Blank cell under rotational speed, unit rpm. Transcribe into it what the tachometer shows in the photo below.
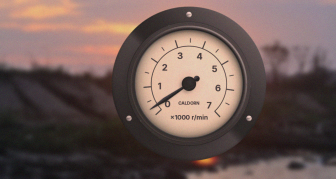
250 rpm
